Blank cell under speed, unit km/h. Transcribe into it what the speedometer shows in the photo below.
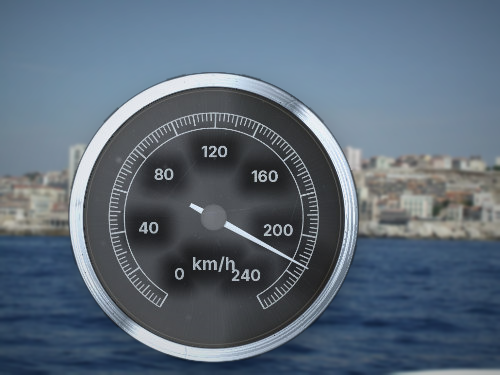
214 km/h
